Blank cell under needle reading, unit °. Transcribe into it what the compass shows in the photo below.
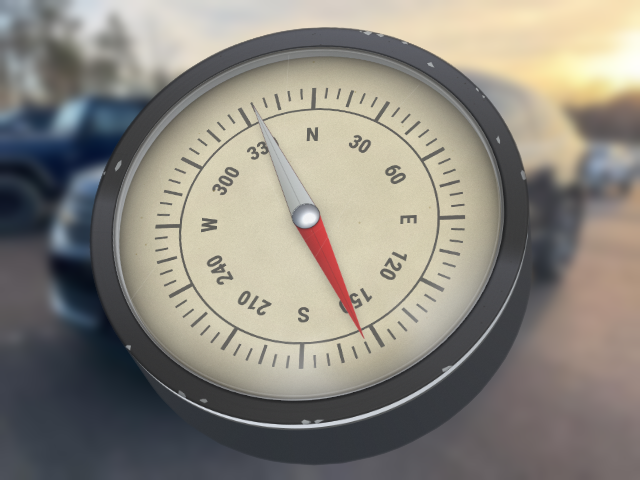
155 °
